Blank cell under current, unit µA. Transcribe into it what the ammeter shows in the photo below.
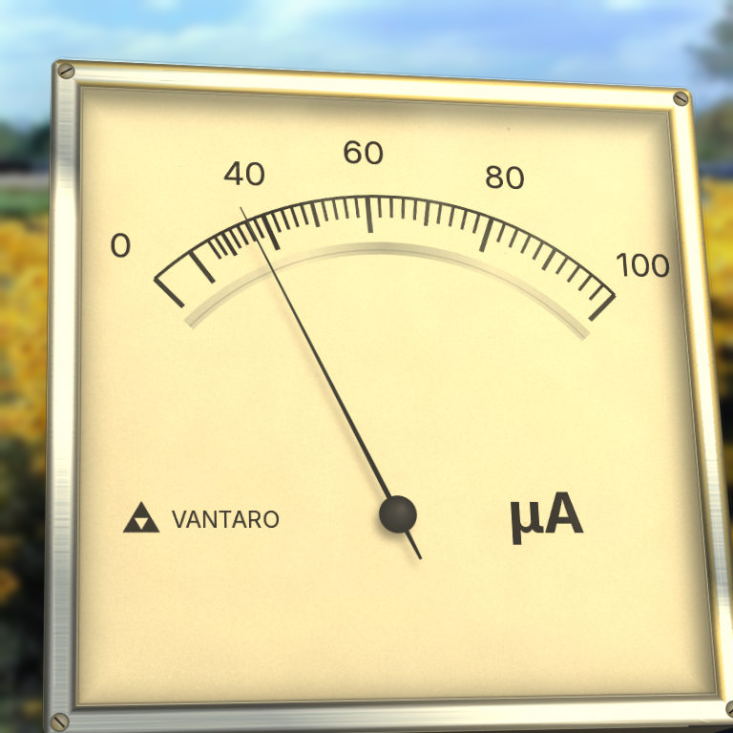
36 µA
